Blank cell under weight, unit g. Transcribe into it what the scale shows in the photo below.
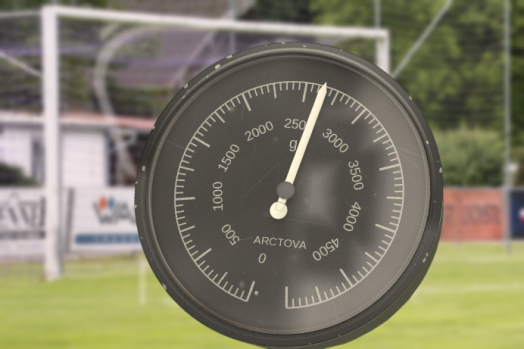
2650 g
